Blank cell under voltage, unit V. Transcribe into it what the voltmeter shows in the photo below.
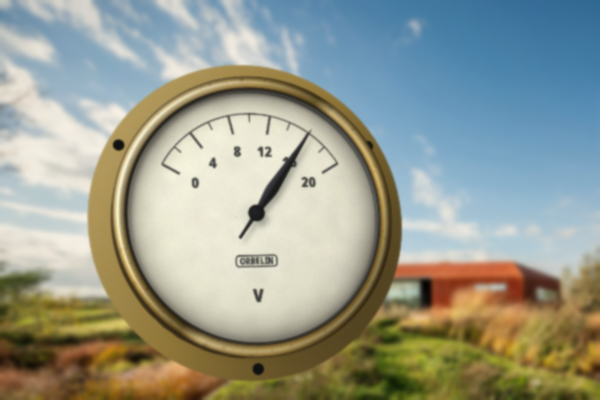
16 V
